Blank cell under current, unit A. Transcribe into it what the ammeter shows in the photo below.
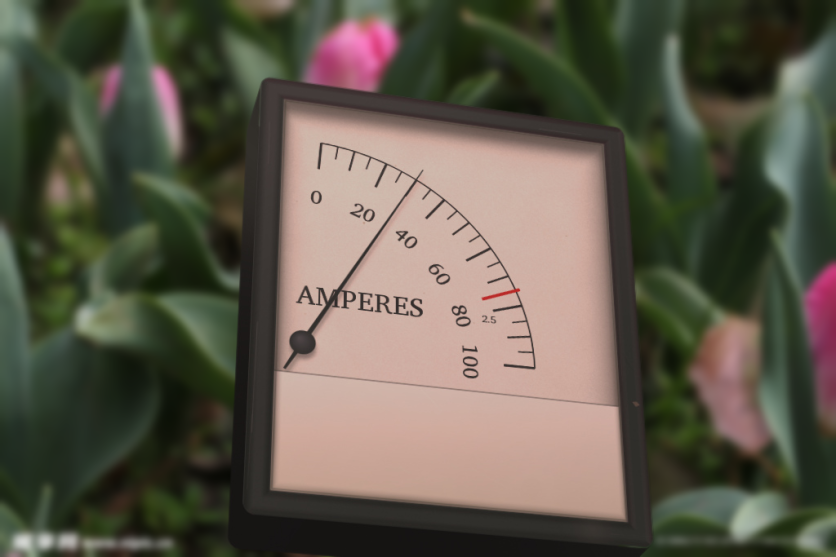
30 A
